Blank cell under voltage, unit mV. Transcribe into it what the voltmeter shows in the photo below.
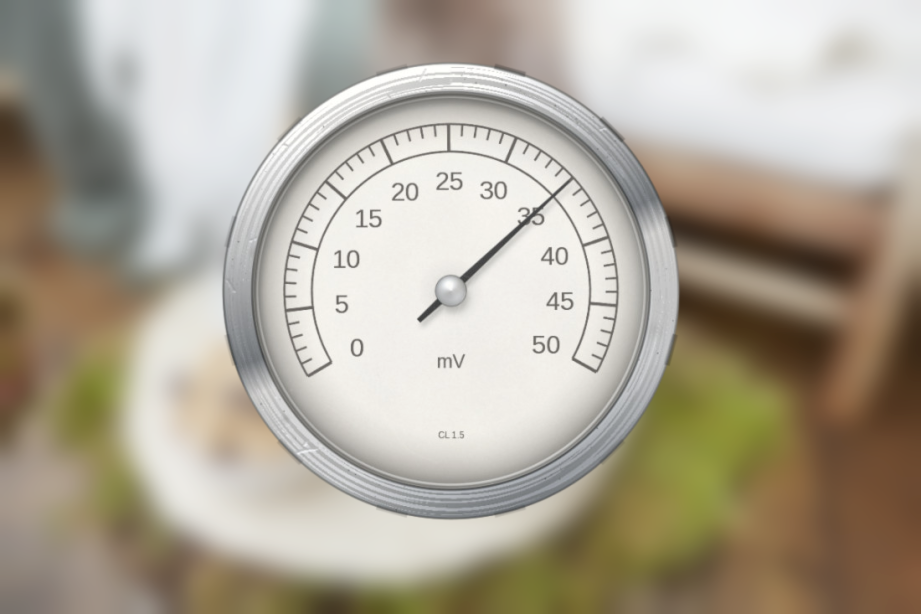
35 mV
